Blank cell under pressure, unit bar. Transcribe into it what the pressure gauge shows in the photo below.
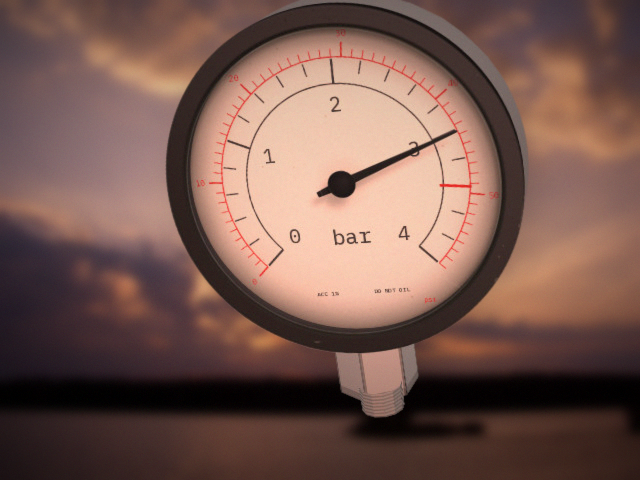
3 bar
